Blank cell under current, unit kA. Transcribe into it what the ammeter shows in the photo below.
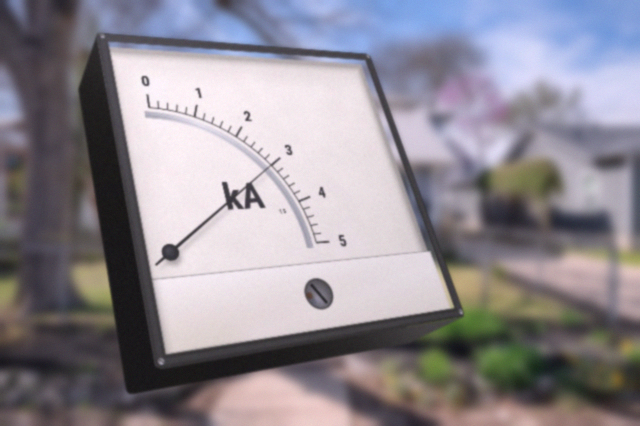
3 kA
